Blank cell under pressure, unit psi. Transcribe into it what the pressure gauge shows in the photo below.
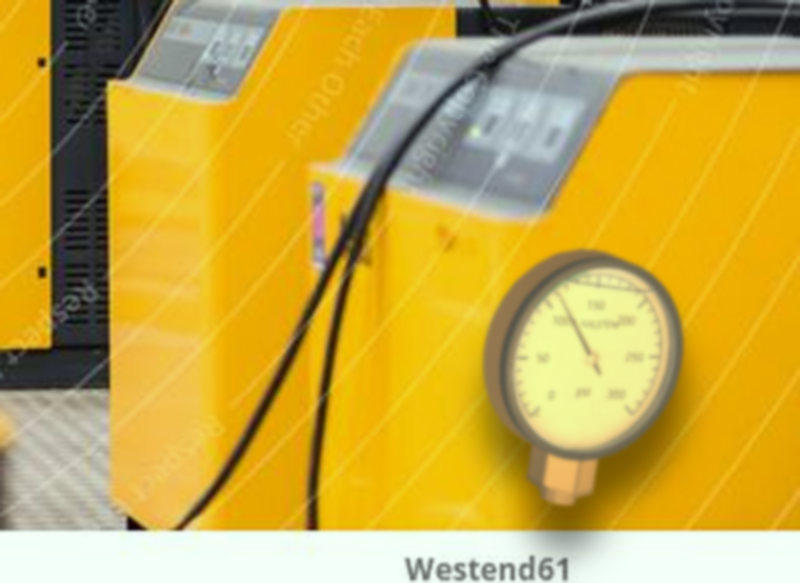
110 psi
